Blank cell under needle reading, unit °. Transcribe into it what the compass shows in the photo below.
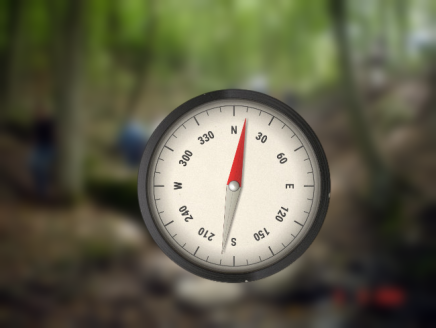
10 °
